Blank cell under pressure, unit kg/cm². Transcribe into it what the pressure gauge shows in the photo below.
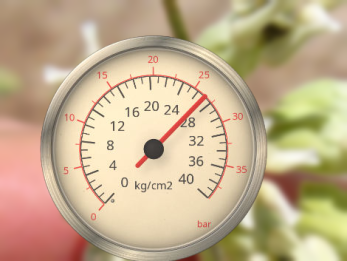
27 kg/cm²
